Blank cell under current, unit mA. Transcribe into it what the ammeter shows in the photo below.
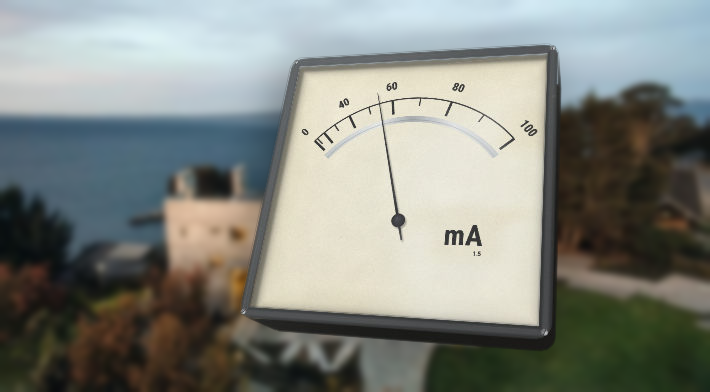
55 mA
